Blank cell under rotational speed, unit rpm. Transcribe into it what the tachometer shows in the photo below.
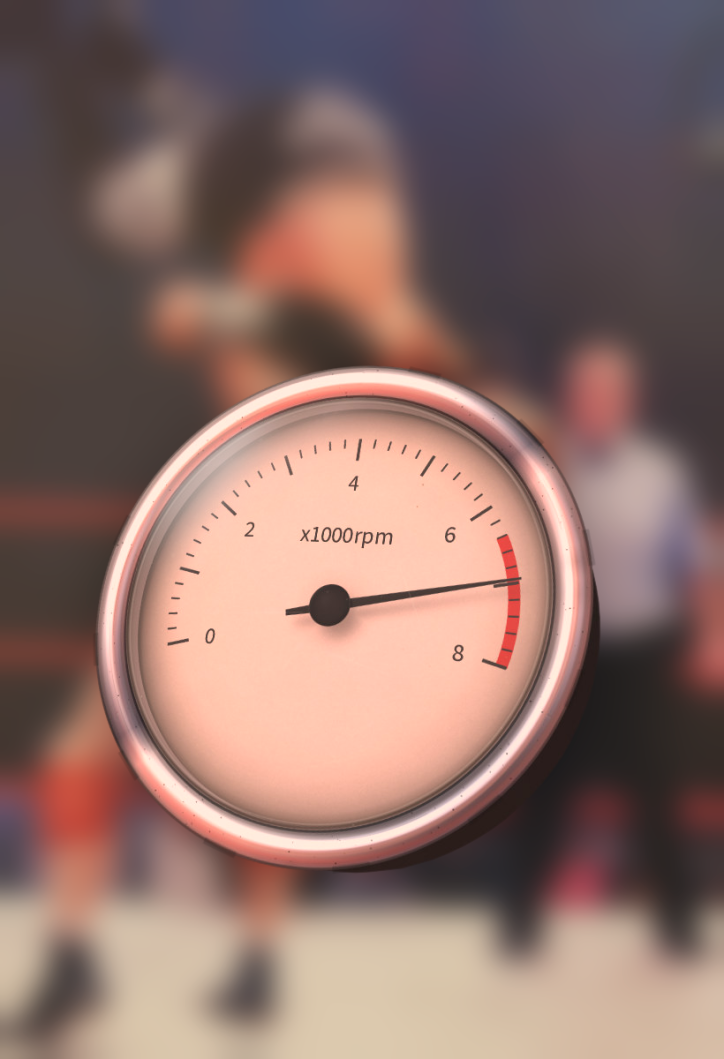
7000 rpm
